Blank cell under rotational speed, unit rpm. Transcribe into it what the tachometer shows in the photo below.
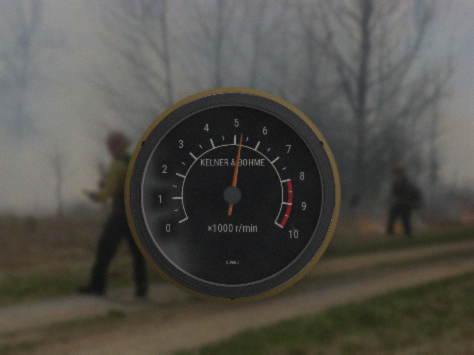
5250 rpm
